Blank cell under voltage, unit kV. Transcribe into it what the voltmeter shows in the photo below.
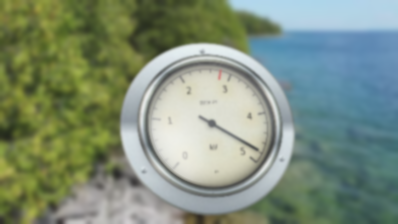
4.8 kV
